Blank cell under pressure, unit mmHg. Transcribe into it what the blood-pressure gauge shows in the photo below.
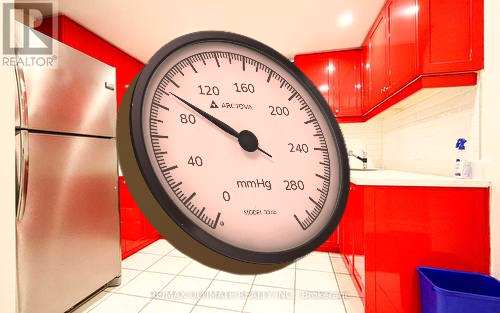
90 mmHg
